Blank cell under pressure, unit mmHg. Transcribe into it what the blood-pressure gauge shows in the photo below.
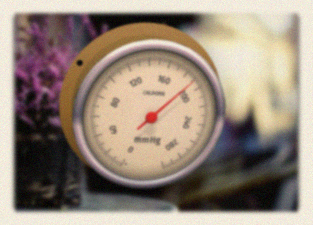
190 mmHg
